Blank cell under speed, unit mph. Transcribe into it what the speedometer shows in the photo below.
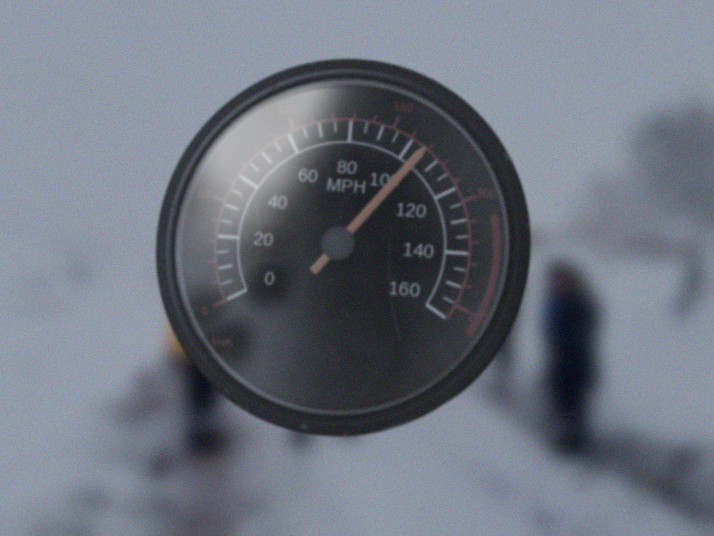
105 mph
